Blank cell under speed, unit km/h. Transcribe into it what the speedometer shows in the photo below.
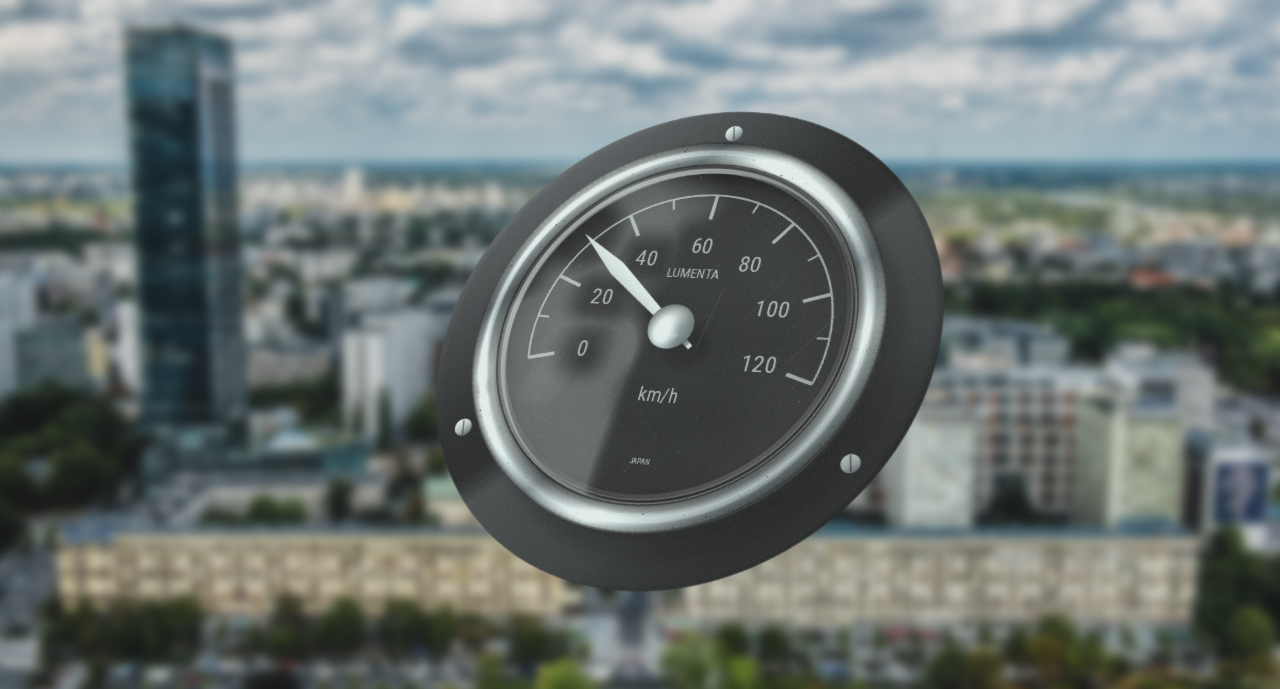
30 km/h
